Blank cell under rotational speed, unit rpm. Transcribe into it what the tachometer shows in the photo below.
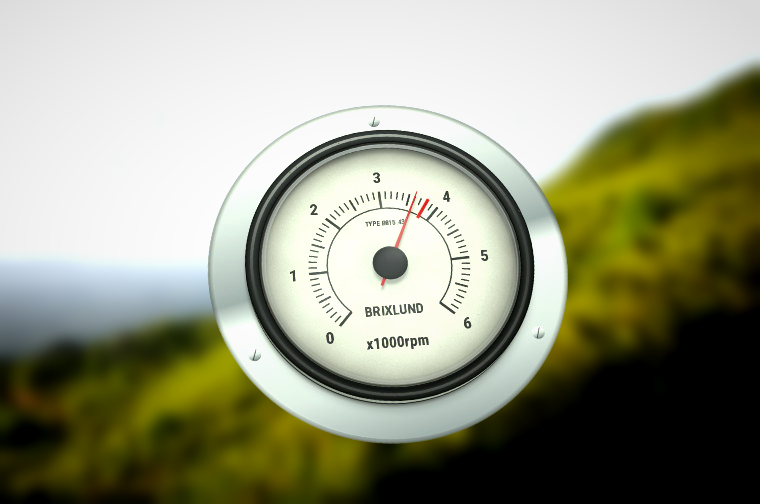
3600 rpm
